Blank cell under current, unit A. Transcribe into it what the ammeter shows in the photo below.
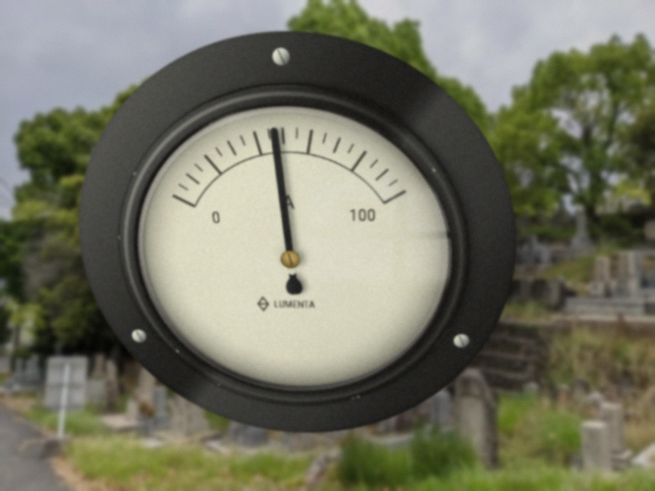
47.5 A
